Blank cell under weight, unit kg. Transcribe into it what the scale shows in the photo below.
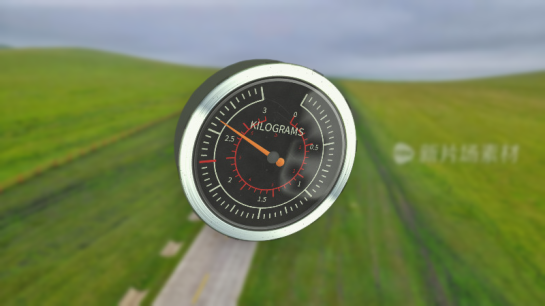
2.6 kg
